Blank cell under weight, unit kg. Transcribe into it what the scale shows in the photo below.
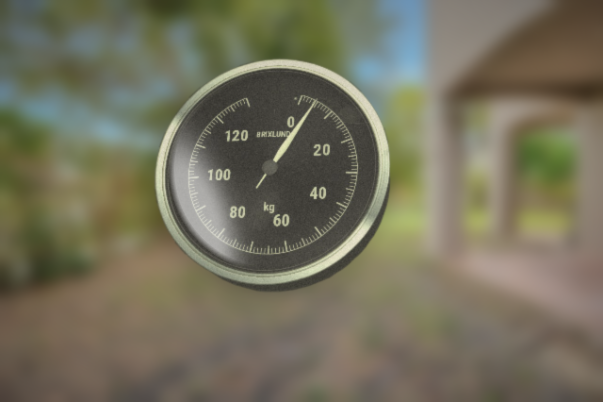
5 kg
